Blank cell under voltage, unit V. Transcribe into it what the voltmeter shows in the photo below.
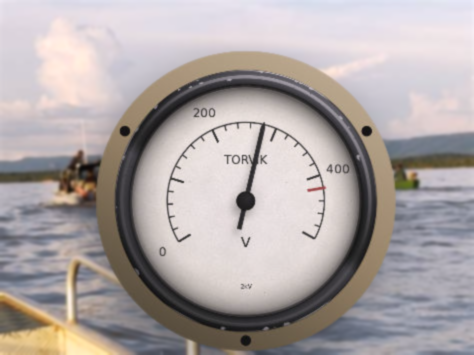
280 V
